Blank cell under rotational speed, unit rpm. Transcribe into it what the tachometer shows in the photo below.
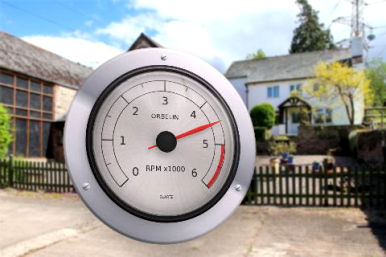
4500 rpm
